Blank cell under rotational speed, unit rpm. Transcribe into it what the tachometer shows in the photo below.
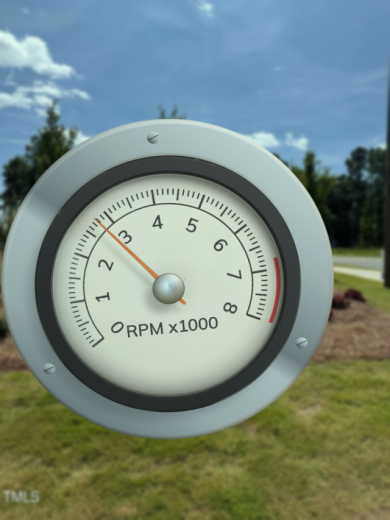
2800 rpm
